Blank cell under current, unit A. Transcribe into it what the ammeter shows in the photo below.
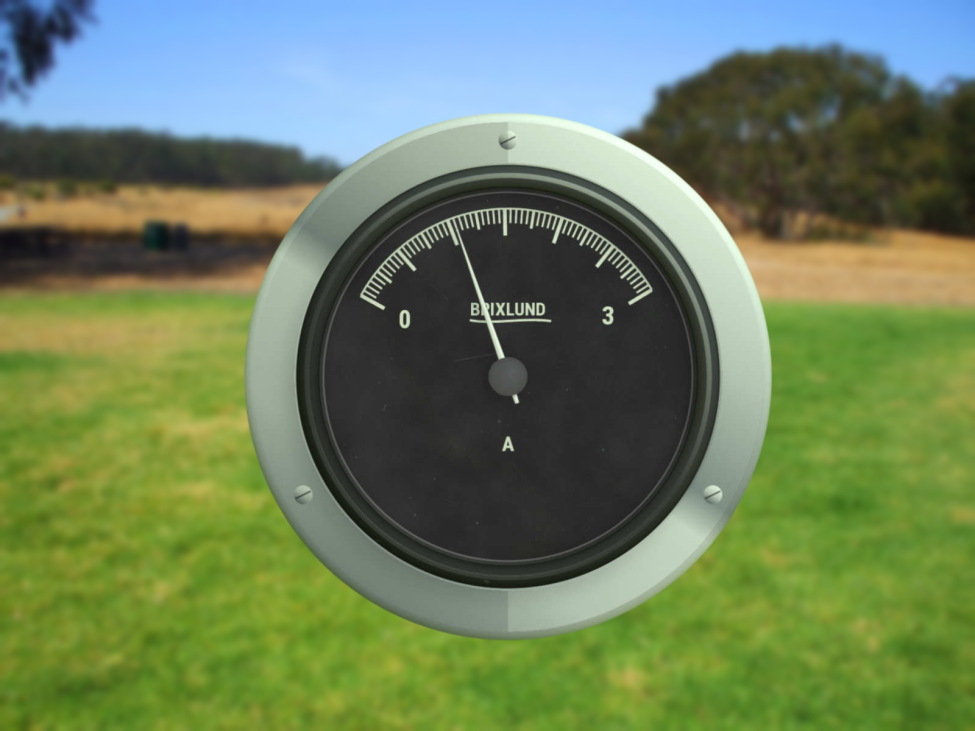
1.05 A
